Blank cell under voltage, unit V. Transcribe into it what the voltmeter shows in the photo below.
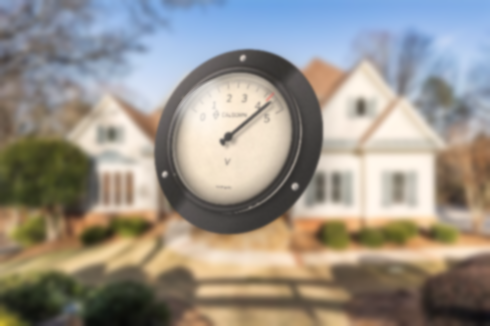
4.5 V
